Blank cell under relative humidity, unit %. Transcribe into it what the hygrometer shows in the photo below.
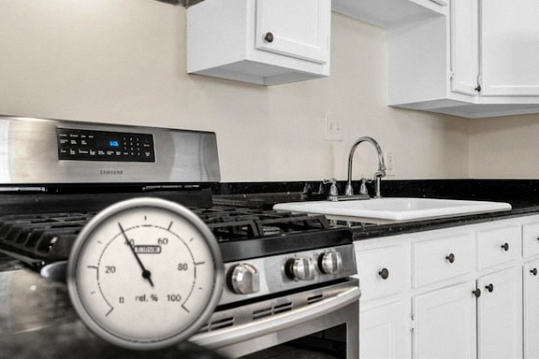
40 %
